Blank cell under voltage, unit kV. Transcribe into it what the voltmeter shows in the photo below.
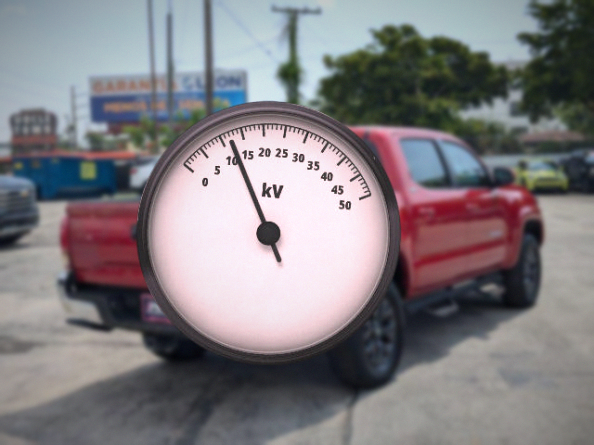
12 kV
